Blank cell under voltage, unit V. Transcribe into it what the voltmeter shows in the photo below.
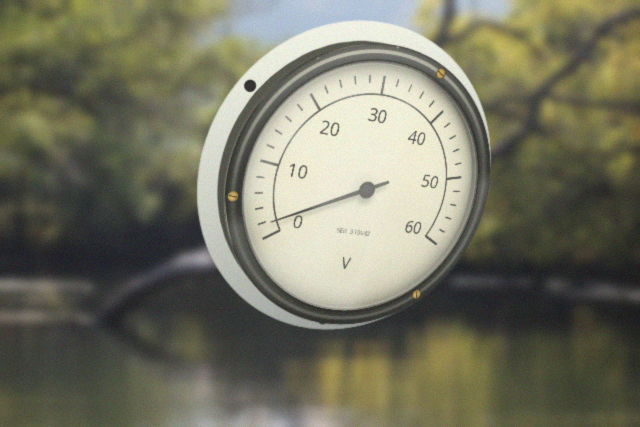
2 V
